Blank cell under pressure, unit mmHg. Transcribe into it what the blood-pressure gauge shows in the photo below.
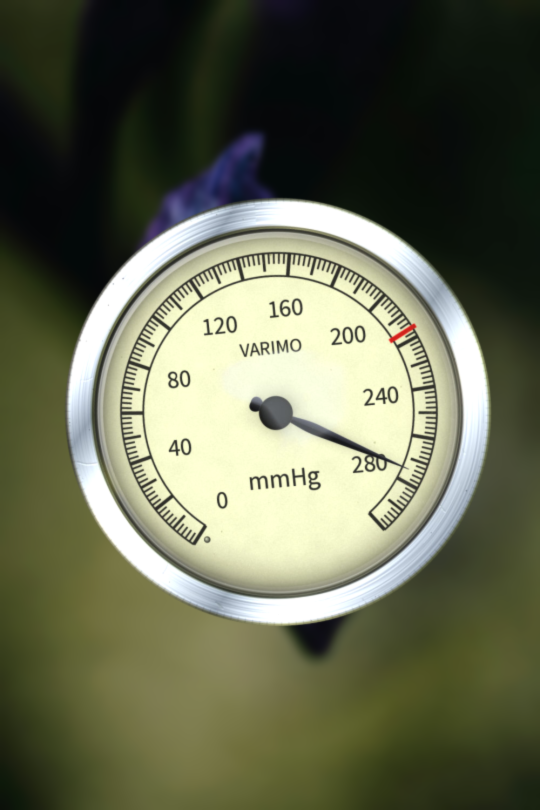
274 mmHg
